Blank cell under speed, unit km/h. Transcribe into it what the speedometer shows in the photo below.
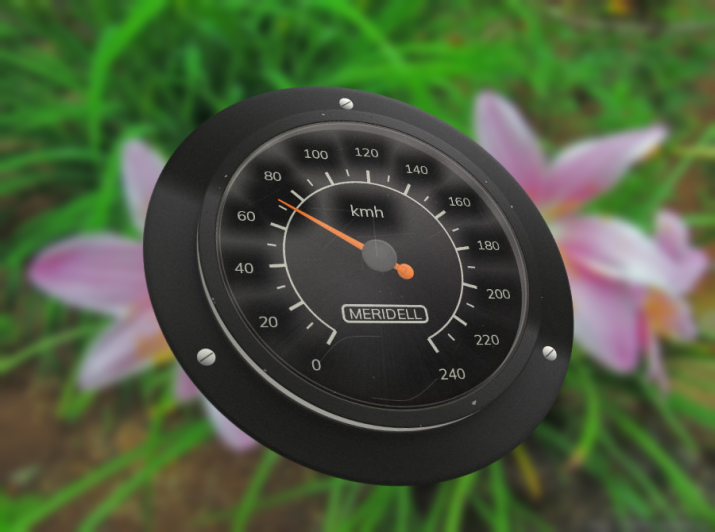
70 km/h
